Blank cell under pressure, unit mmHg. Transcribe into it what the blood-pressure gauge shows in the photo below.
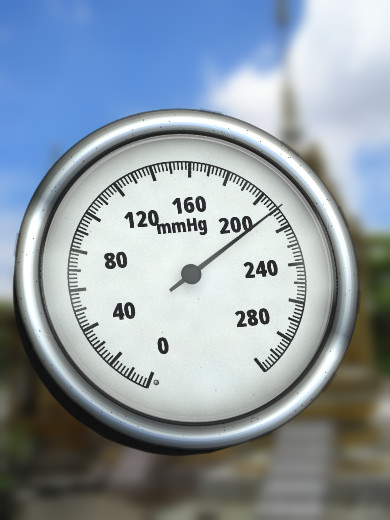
210 mmHg
